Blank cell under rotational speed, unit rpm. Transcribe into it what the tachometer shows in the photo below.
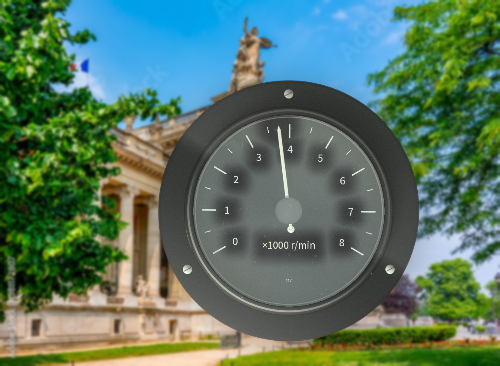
3750 rpm
